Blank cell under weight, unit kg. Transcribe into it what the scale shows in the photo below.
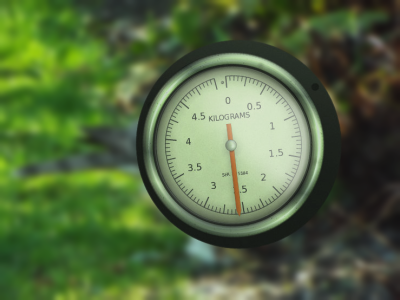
2.55 kg
